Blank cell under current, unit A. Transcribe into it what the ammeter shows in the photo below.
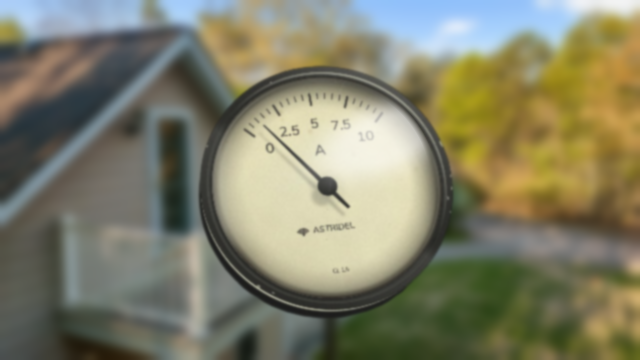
1 A
